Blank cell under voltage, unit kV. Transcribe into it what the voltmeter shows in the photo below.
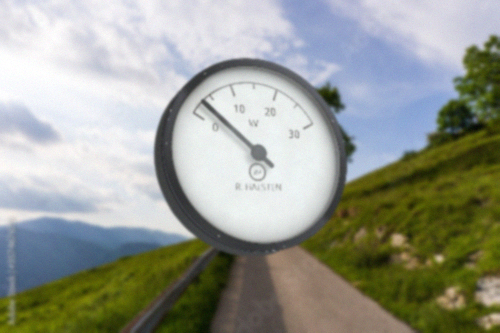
2.5 kV
